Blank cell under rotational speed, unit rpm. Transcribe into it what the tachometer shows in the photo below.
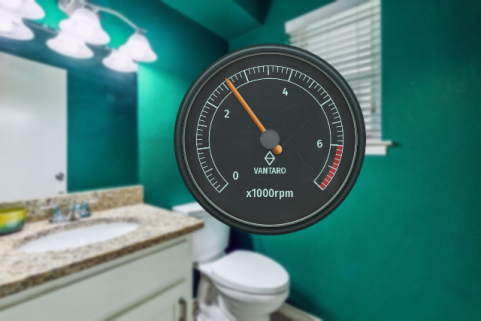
2600 rpm
